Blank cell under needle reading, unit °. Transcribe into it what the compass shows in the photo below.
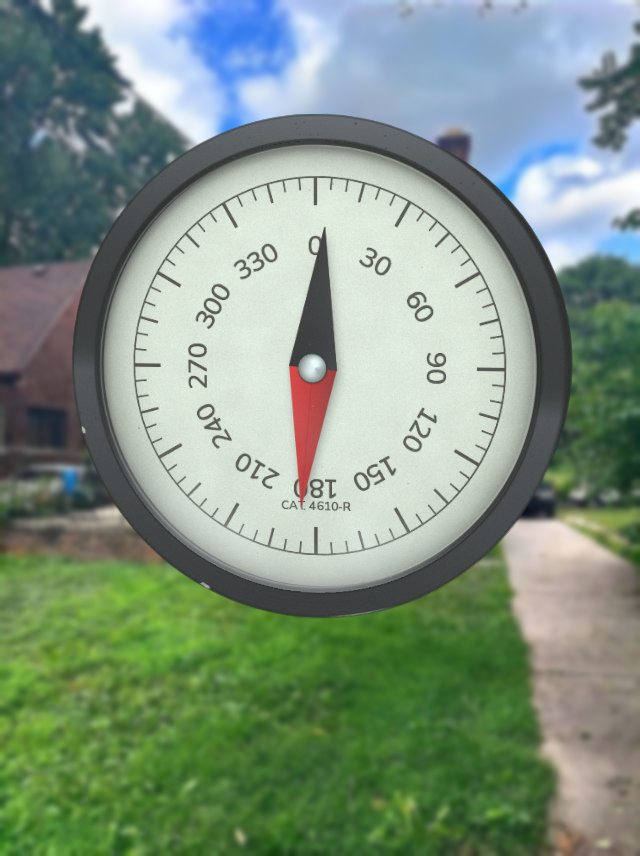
185 °
